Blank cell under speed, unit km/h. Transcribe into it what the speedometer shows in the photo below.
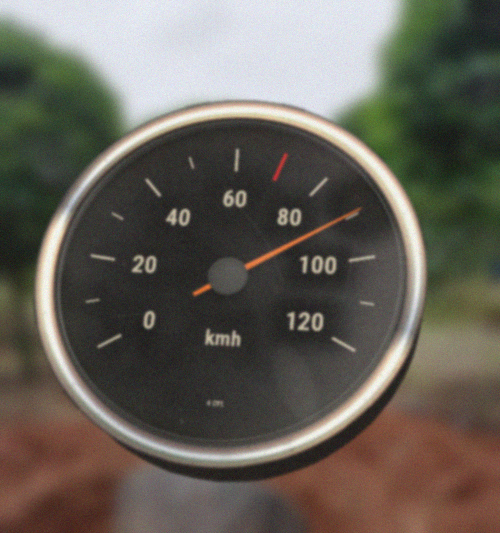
90 km/h
